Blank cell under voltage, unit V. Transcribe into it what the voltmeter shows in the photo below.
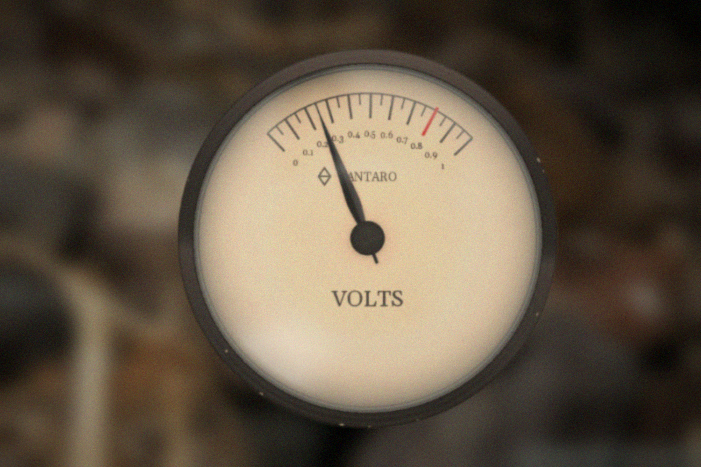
0.25 V
